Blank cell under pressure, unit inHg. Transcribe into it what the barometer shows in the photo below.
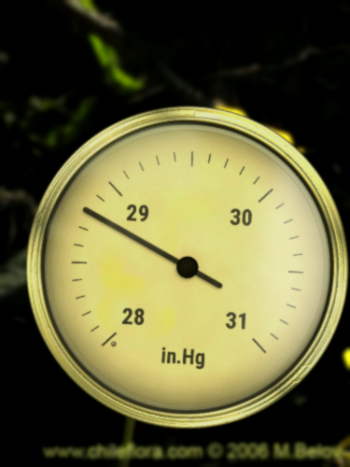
28.8 inHg
